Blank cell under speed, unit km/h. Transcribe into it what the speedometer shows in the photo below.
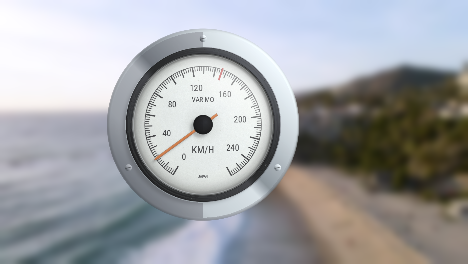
20 km/h
